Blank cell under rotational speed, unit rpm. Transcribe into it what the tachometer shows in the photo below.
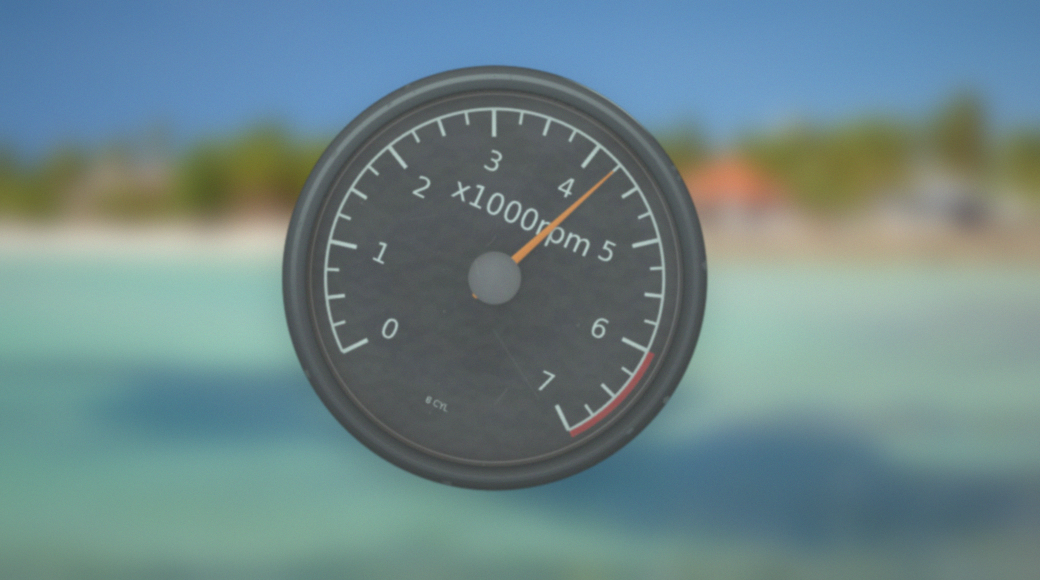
4250 rpm
